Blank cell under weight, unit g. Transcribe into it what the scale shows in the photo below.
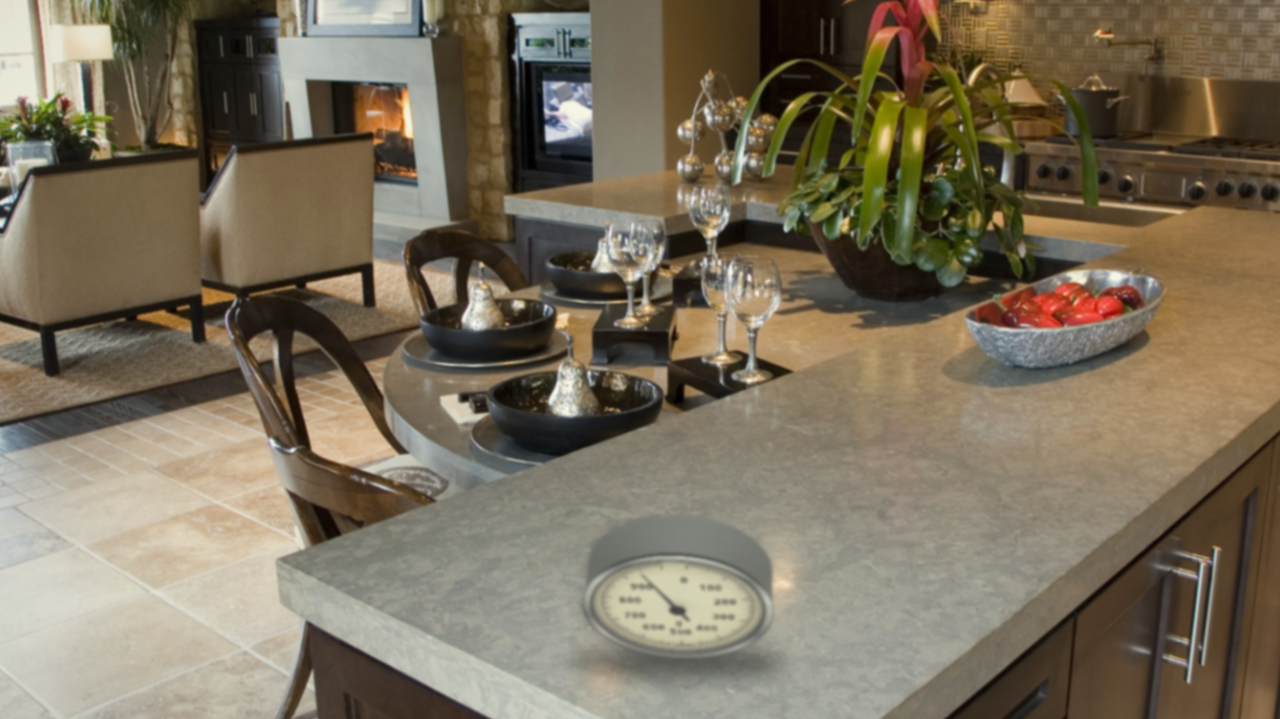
950 g
